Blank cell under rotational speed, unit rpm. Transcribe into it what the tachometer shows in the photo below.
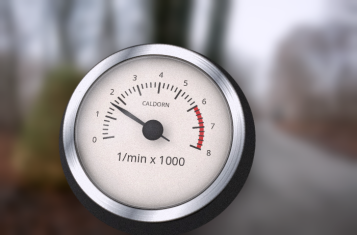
1600 rpm
